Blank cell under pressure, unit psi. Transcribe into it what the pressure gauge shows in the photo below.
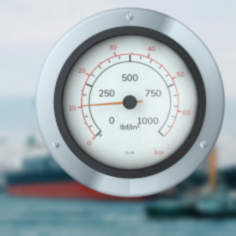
150 psi
